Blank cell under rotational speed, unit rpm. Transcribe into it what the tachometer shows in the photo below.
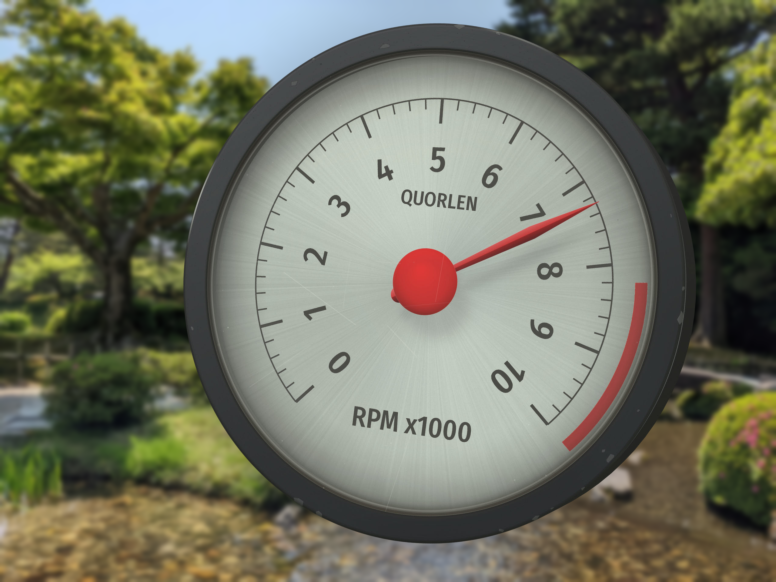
7300 rpm
